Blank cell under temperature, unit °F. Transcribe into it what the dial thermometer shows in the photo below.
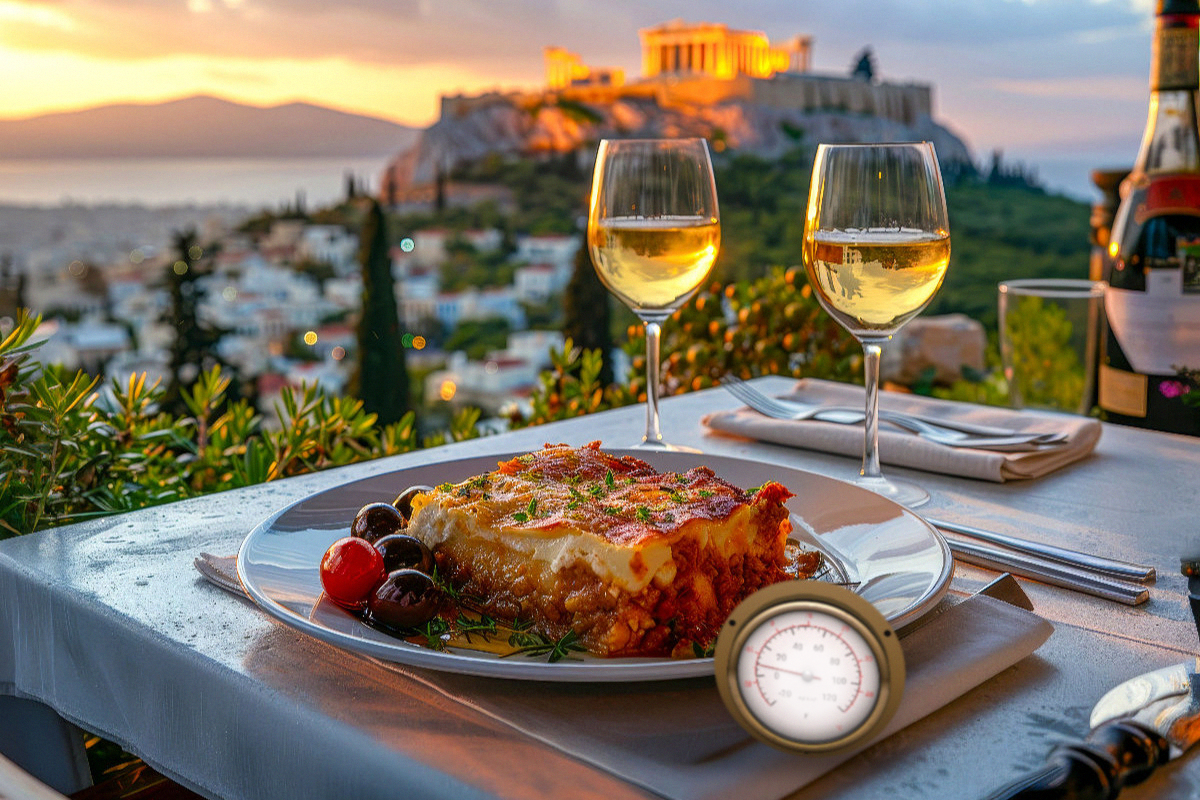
8 °F
